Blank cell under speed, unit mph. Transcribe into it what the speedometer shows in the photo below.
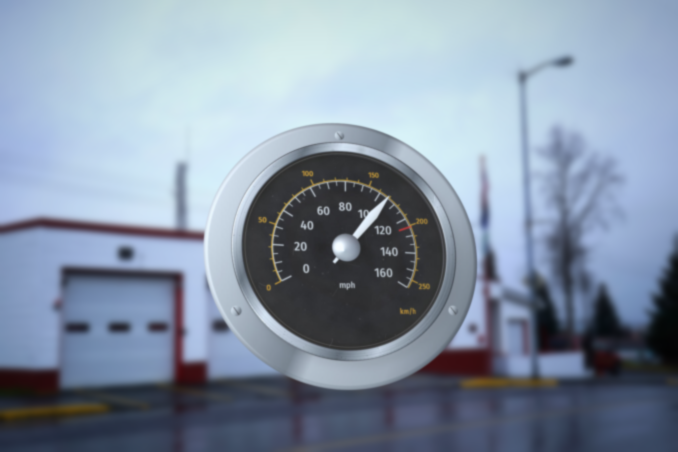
105 mph
